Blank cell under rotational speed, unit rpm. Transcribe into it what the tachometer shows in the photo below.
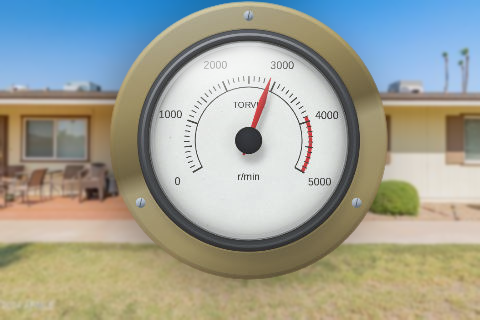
2900 rpm
